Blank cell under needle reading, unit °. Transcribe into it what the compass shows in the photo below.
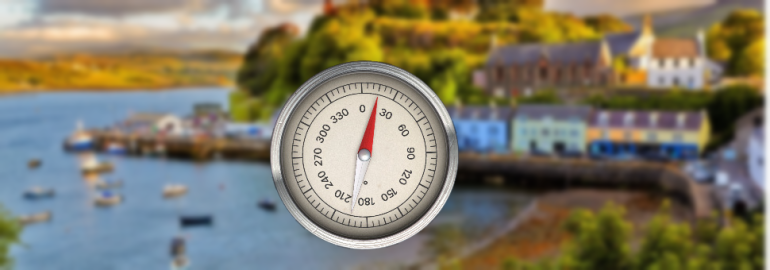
15 °
